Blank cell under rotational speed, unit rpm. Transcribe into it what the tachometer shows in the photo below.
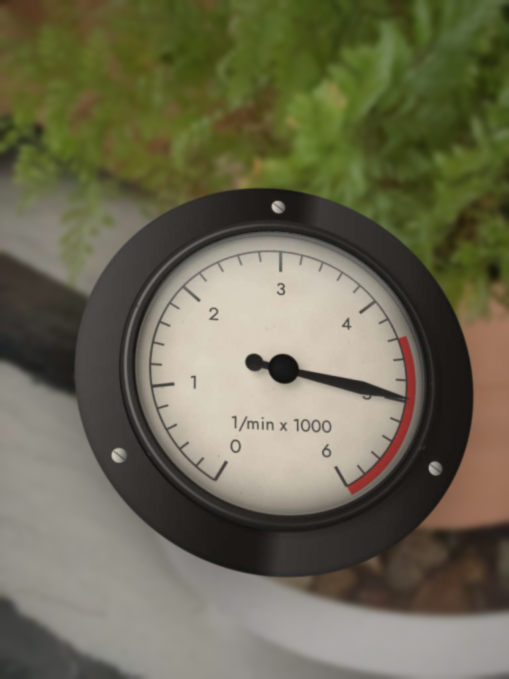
5000 rpm
